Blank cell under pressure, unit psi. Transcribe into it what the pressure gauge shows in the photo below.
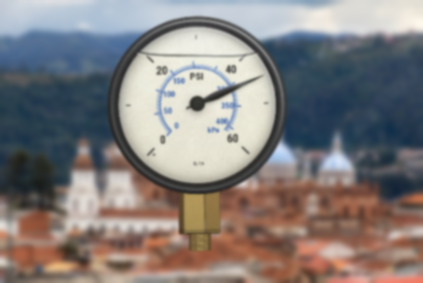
45 psi
